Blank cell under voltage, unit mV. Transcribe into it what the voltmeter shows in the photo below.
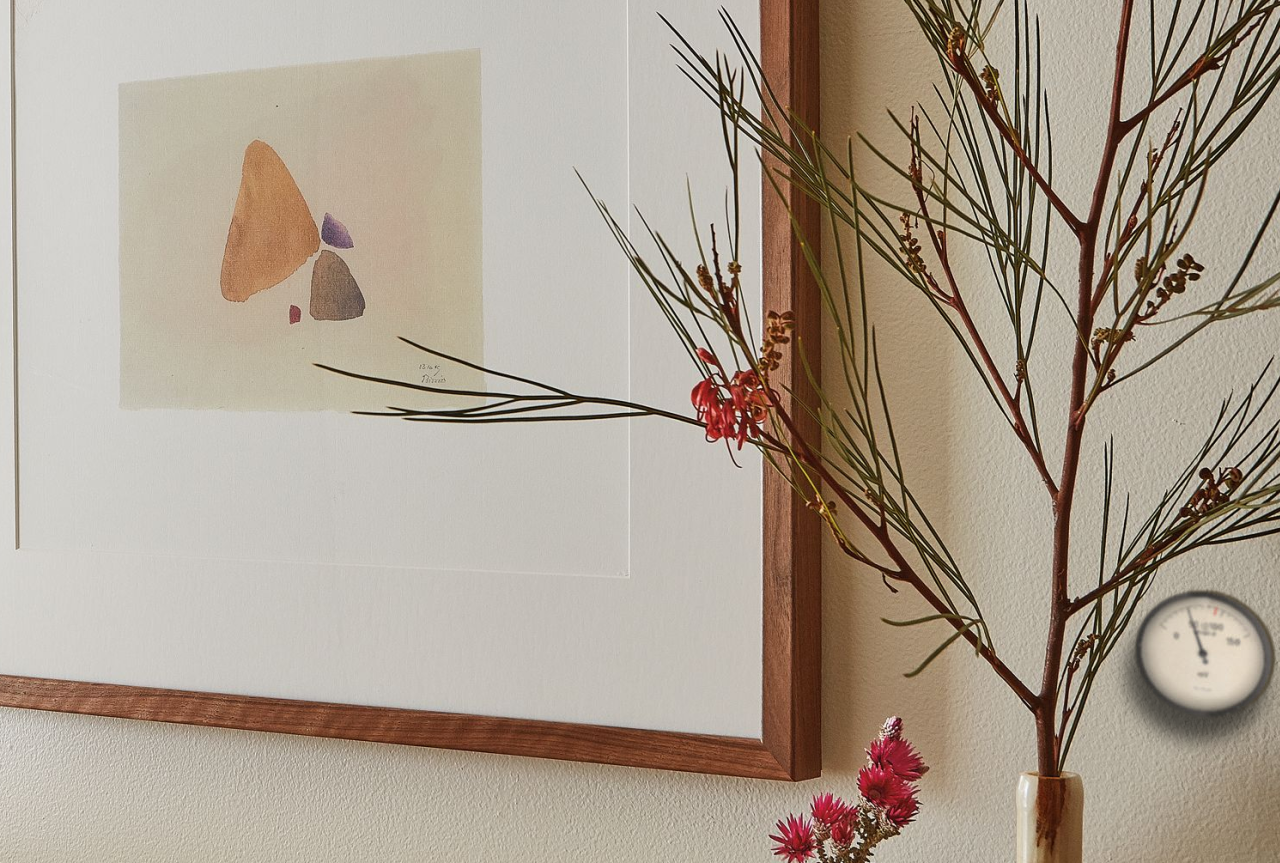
50 mV
